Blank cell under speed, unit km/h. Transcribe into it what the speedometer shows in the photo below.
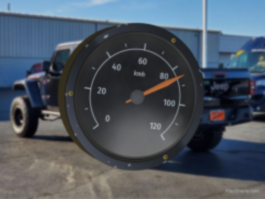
85 km/h
